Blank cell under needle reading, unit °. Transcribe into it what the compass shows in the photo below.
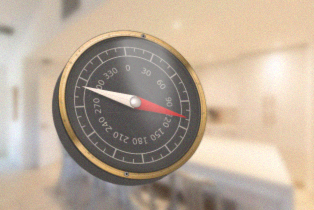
110 °
